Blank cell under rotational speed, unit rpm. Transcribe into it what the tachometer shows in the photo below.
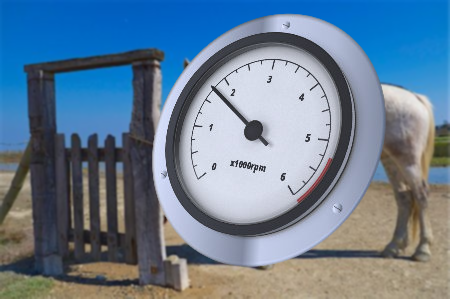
1750 rpm
